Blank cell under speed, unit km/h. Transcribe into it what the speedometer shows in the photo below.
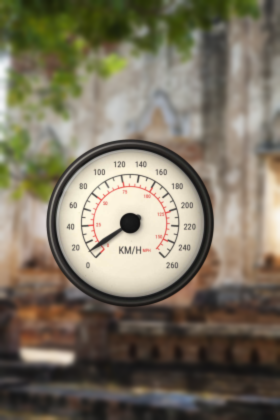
10 km/h
